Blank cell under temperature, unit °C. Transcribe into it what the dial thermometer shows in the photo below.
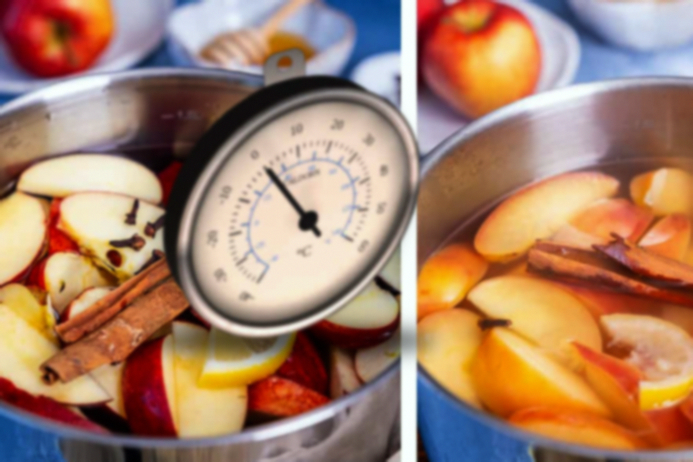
0 °C
